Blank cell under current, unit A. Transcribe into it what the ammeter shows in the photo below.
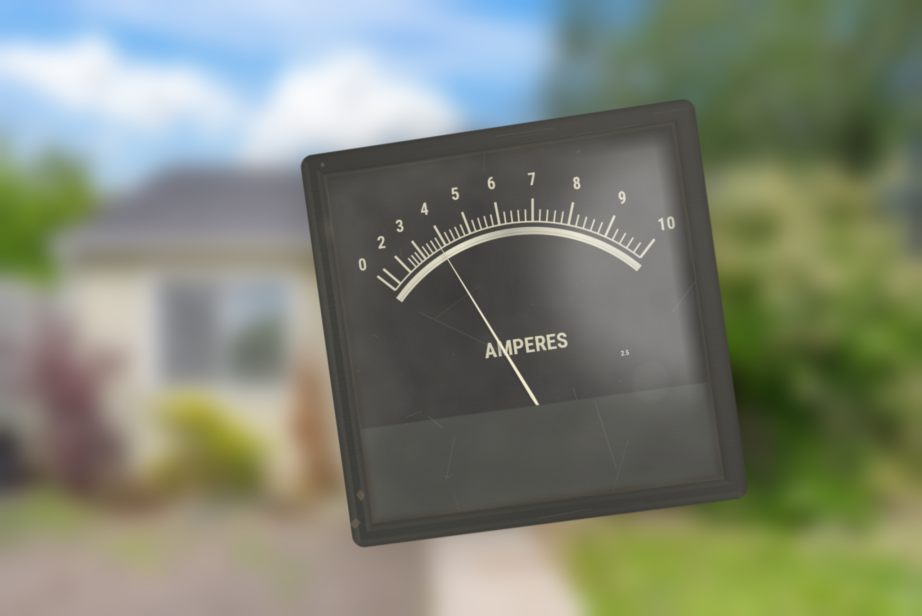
3.8 A
